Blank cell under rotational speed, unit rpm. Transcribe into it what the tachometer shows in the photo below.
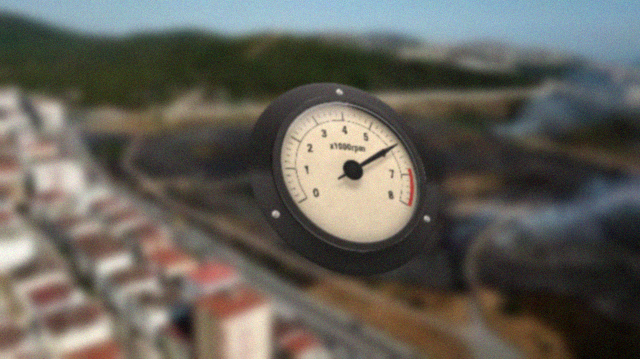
6000 rpm
